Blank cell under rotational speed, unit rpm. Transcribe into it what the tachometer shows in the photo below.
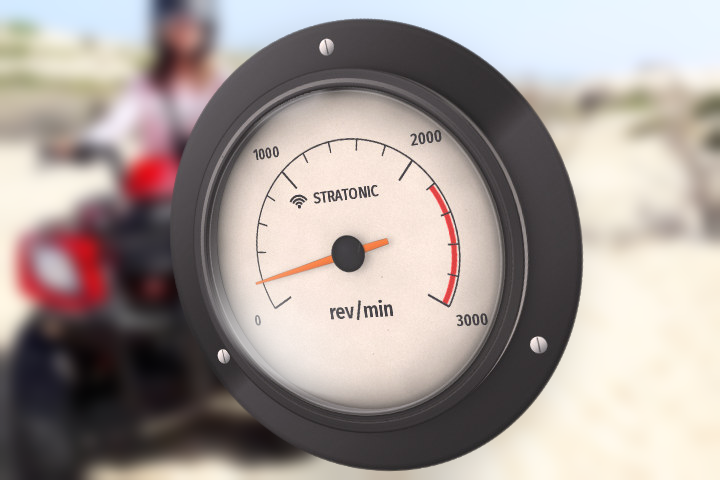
200 rpm
